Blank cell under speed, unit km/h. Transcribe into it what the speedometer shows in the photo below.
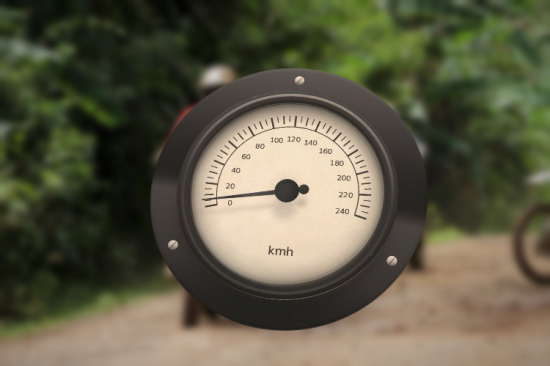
5 km/h
